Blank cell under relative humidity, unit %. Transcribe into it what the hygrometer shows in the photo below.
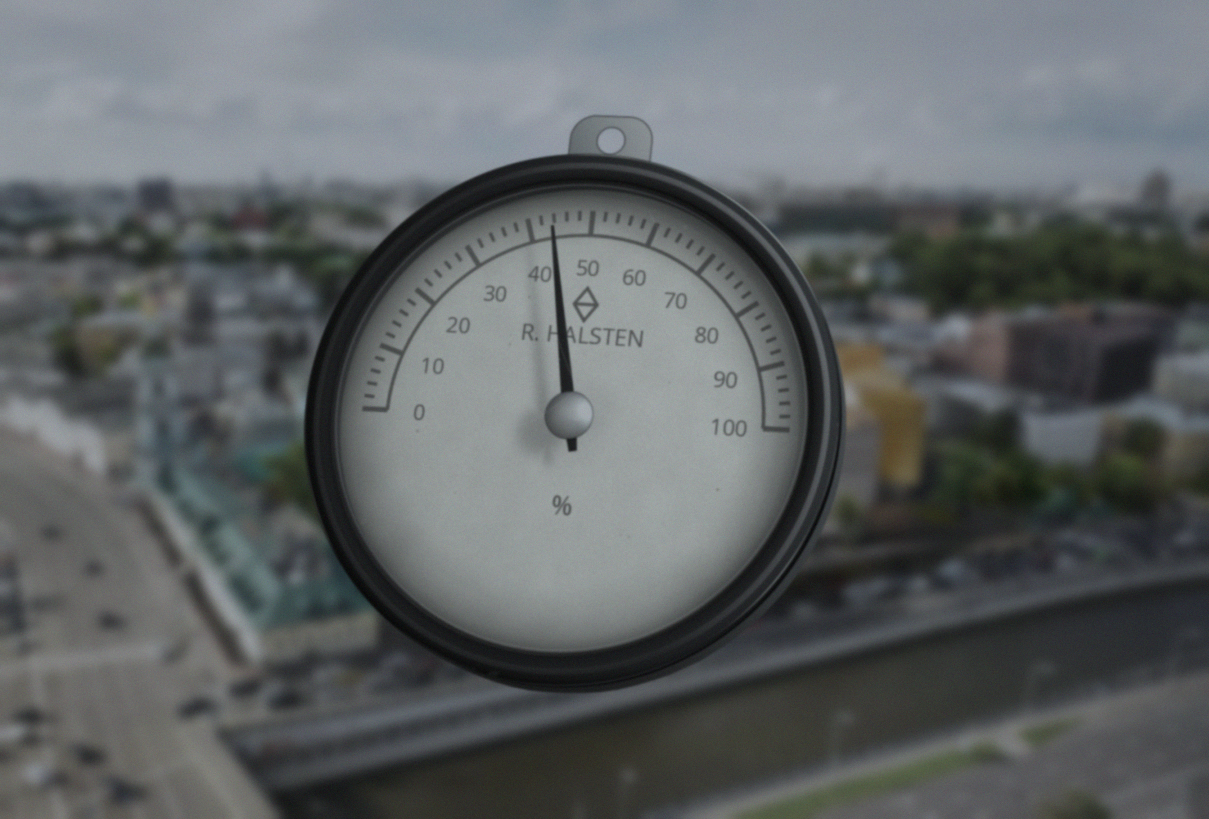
44 %
